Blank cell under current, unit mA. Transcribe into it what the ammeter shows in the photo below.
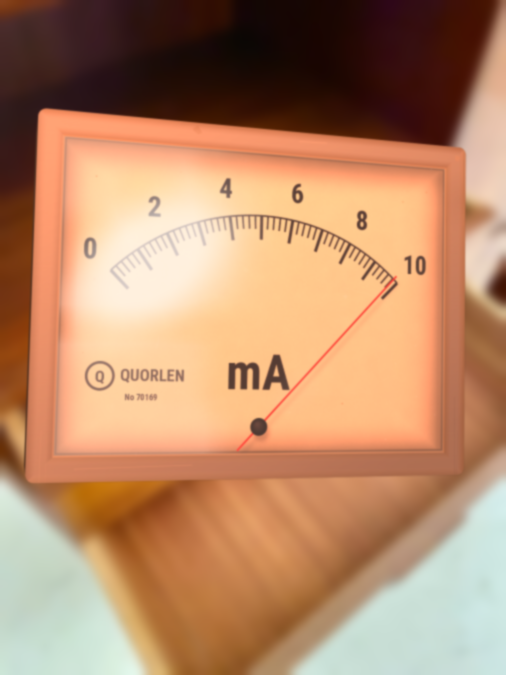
9.8 mA
